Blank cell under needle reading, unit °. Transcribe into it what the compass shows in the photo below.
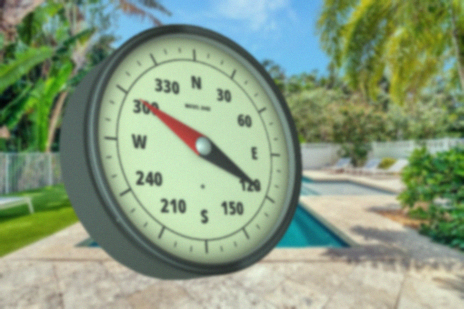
300 °
